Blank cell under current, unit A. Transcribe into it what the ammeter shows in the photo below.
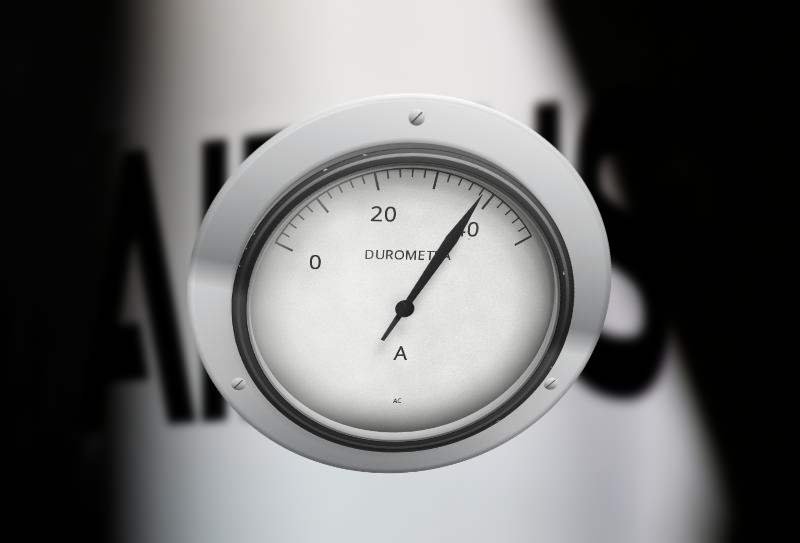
38 A
